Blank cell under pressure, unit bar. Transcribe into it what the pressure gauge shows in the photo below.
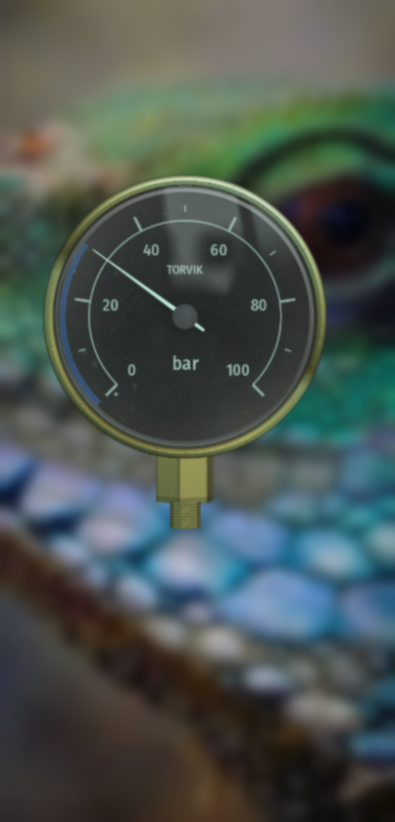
30 bar
